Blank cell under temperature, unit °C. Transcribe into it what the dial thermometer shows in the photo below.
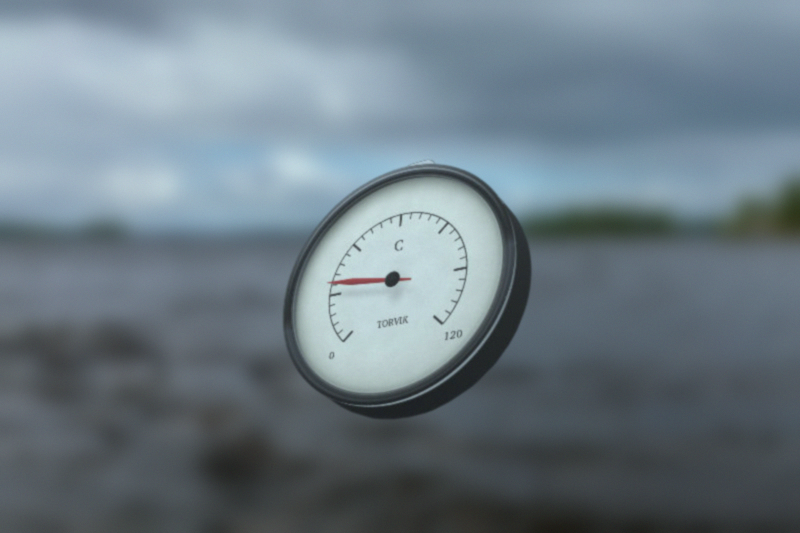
24 °C
